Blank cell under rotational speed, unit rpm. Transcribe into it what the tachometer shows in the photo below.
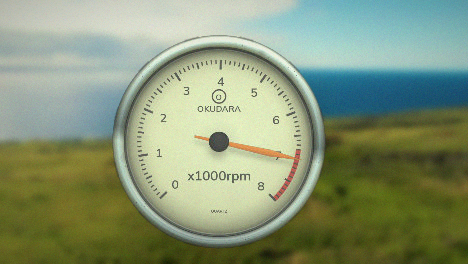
7000 rpm
